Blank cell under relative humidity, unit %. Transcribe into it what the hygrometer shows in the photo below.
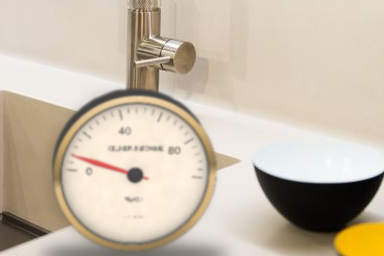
8 %
